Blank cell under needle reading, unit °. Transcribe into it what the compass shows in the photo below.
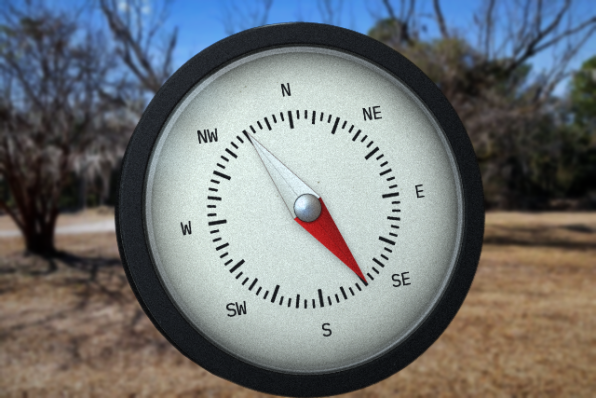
150 °
